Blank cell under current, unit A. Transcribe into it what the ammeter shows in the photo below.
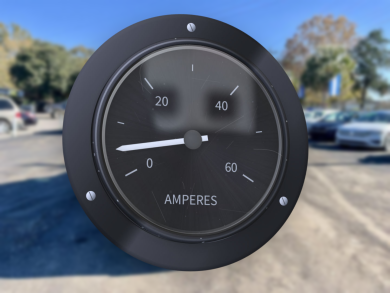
5 A
